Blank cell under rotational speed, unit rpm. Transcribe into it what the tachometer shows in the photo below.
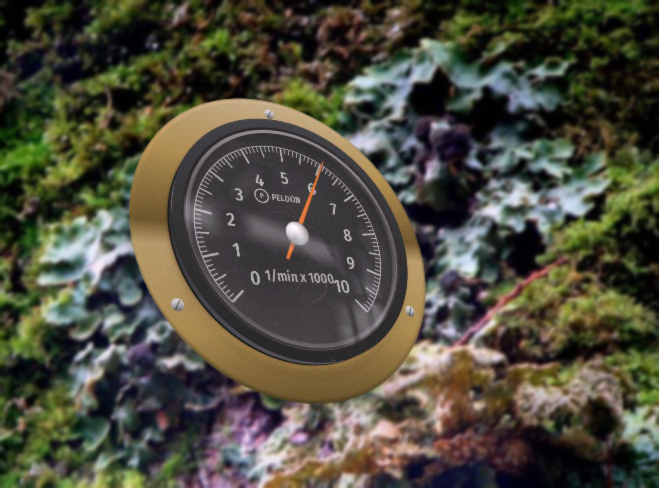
6000 rpm
